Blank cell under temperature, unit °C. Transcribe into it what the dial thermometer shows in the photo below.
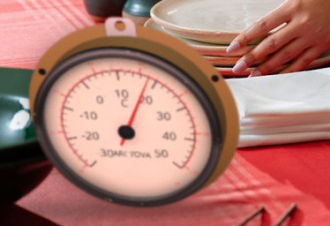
18 °C
